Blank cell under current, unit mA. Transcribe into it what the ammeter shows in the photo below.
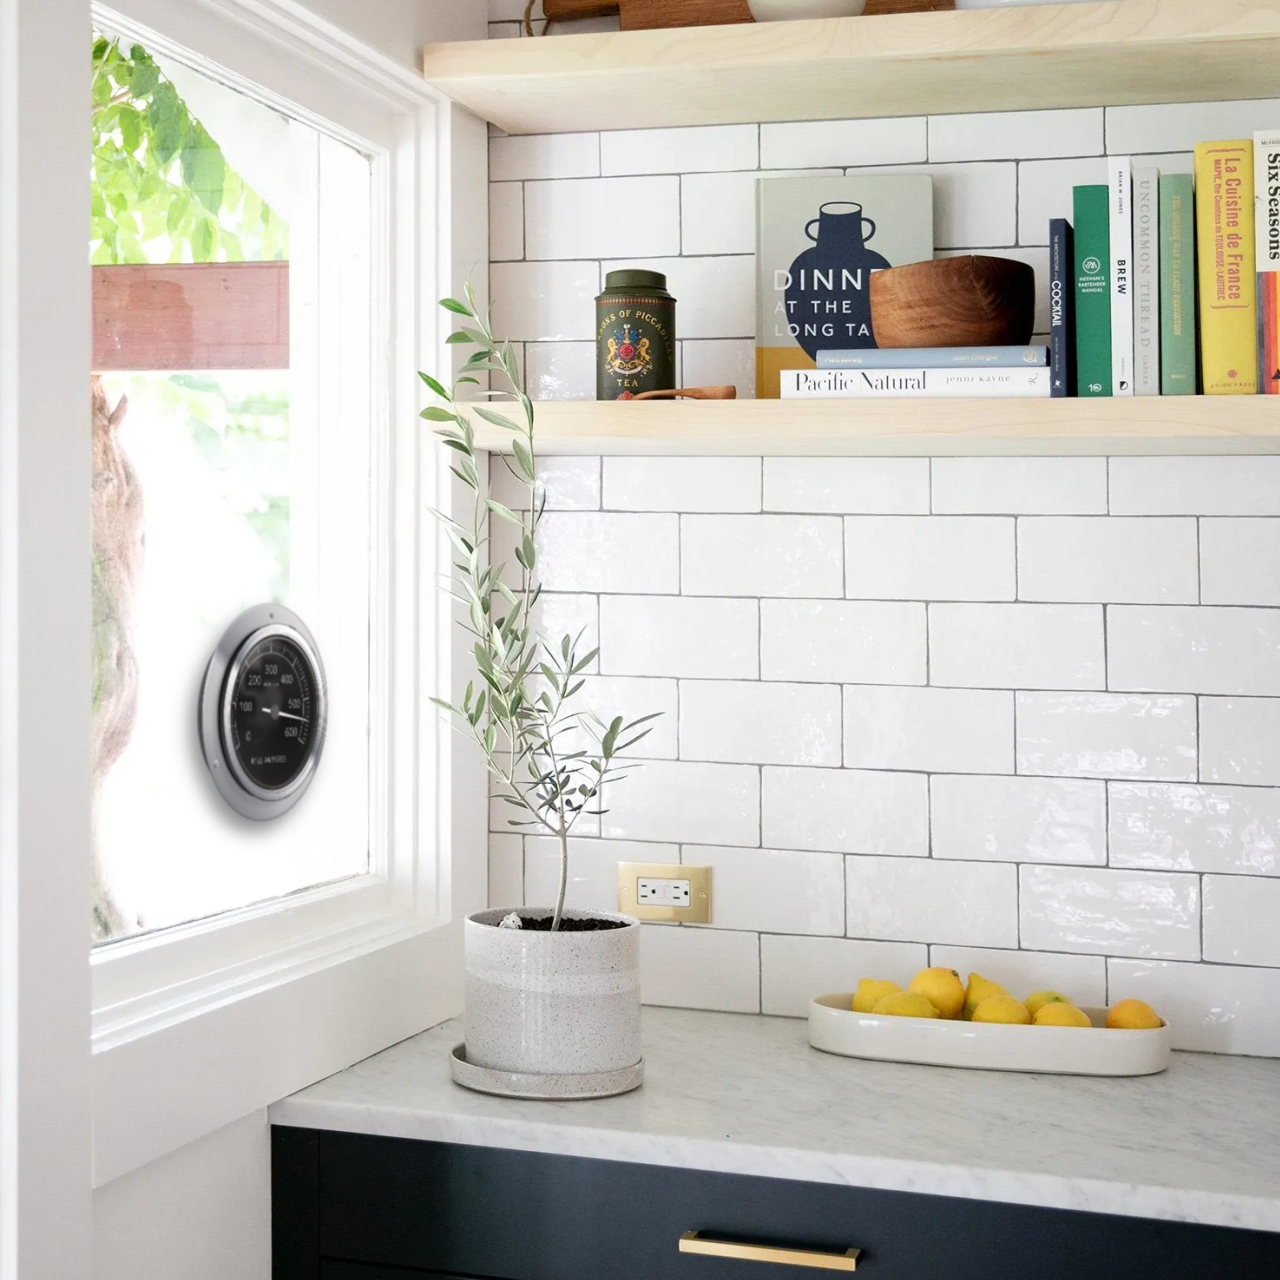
550 mA
